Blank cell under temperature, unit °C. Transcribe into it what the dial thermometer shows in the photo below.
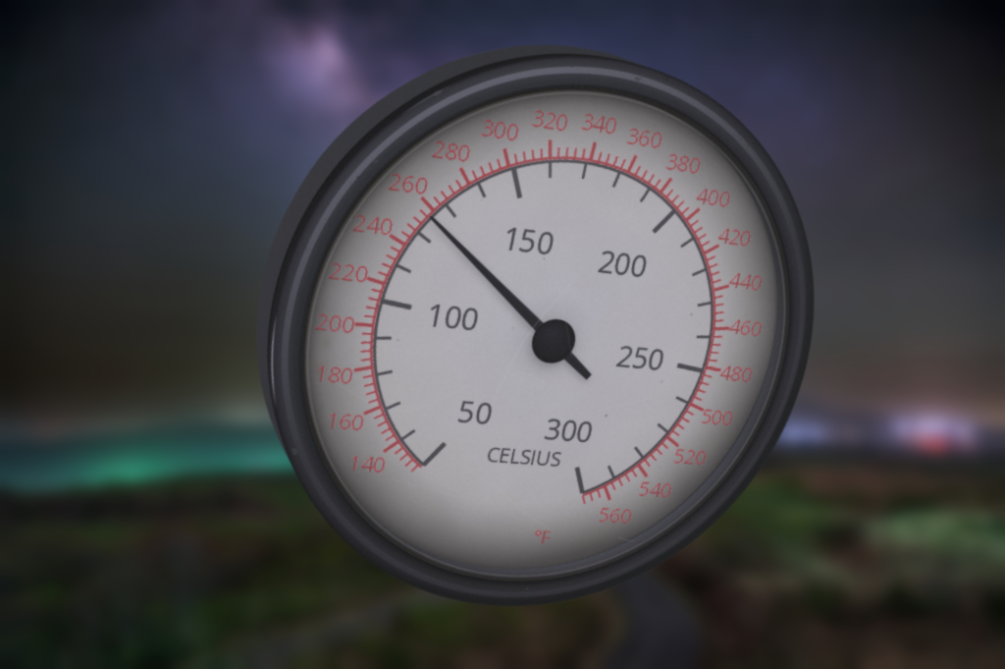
125 °C
